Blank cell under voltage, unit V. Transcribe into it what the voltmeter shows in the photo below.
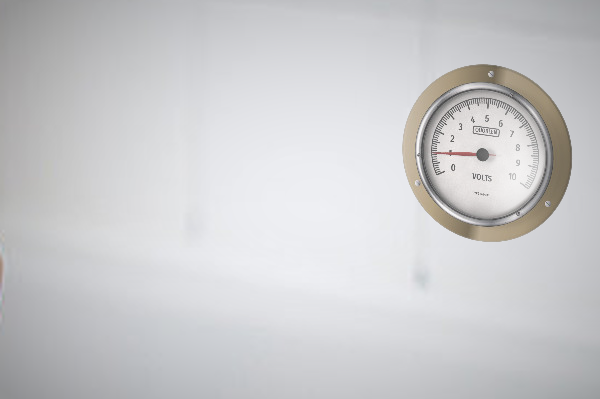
1 V
